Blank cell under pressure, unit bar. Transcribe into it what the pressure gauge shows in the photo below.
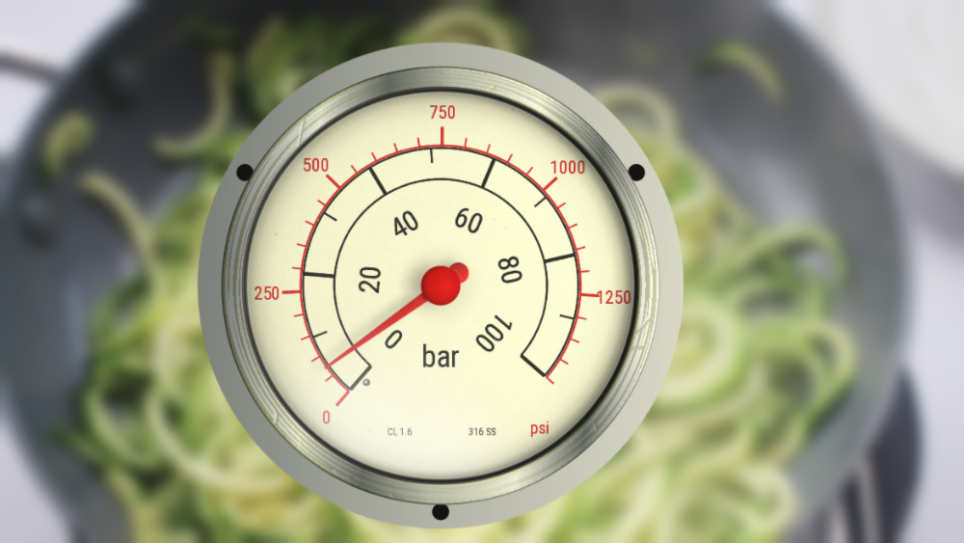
5 bar
